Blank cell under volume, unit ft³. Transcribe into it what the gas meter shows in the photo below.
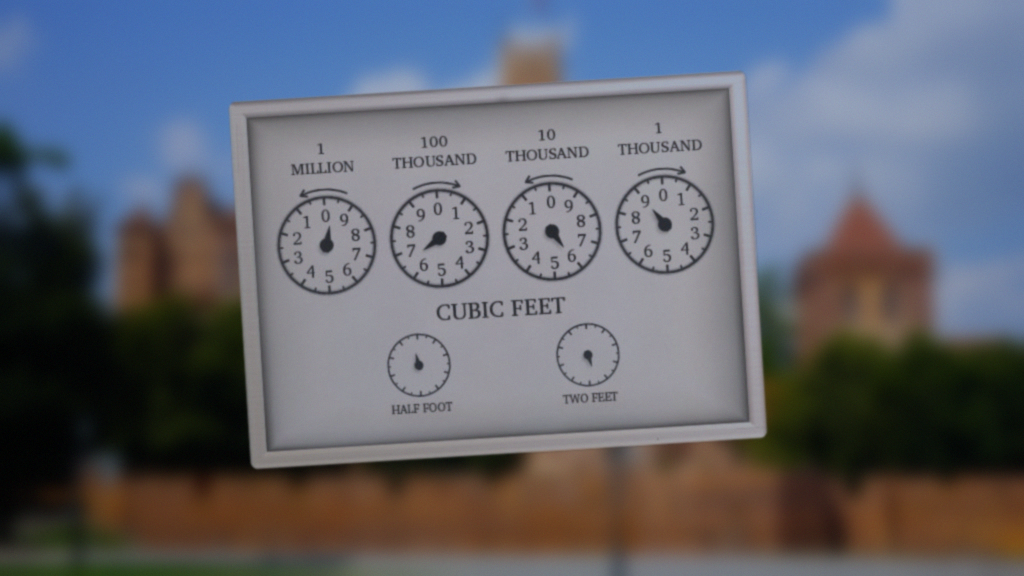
965900 ft³
